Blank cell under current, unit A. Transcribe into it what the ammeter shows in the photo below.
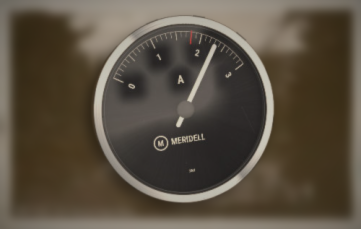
2.3 A
